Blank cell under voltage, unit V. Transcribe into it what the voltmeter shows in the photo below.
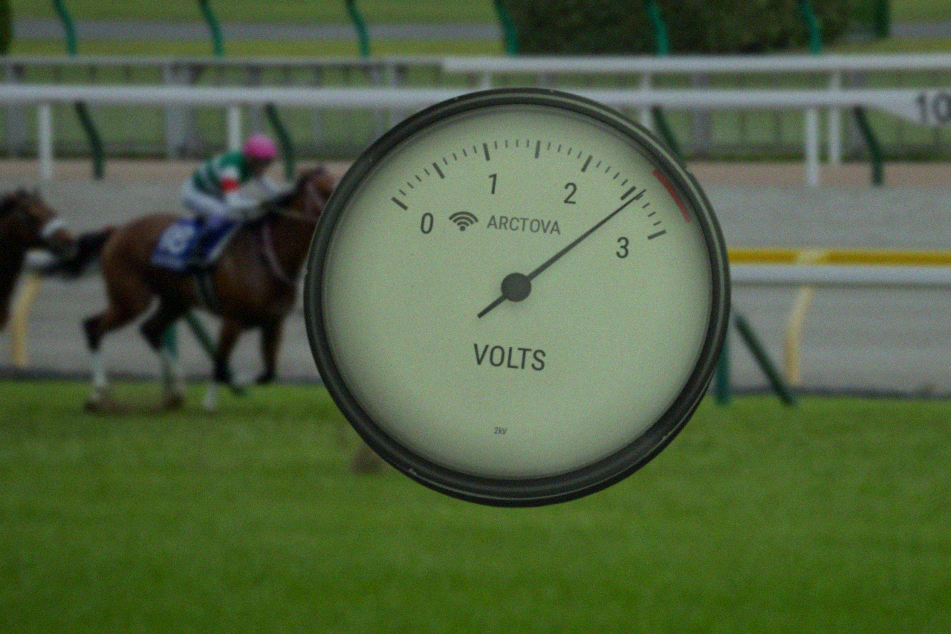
2.6 V
